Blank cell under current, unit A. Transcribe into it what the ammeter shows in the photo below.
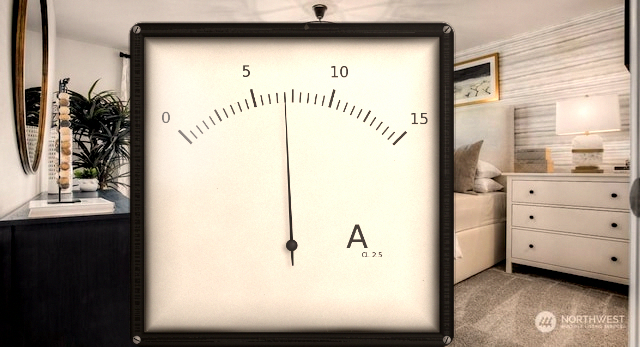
7 A
